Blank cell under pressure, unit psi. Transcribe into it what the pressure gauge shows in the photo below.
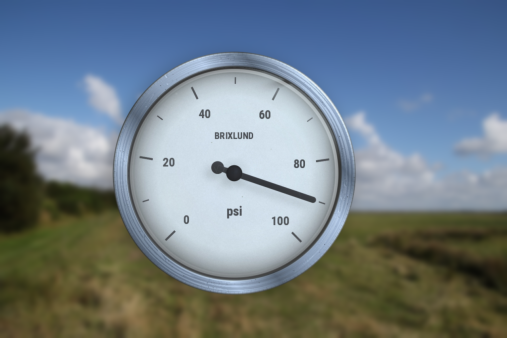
90 psi
